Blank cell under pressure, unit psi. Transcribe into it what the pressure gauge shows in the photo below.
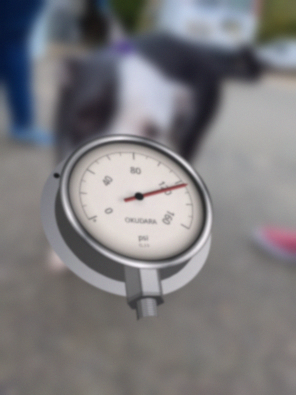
125 psi
